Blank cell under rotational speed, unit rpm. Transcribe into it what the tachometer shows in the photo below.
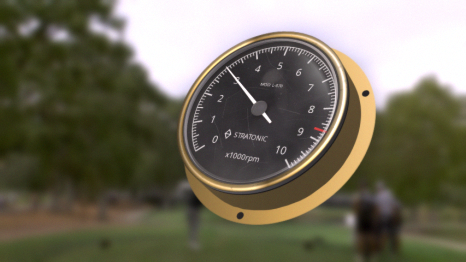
3000 rpm
